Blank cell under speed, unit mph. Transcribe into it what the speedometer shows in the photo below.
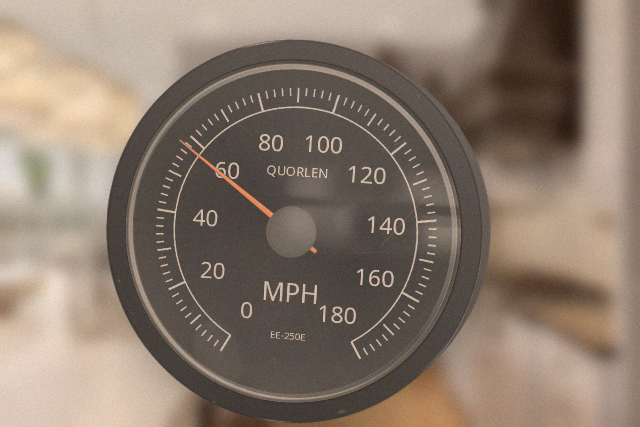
58 mph
